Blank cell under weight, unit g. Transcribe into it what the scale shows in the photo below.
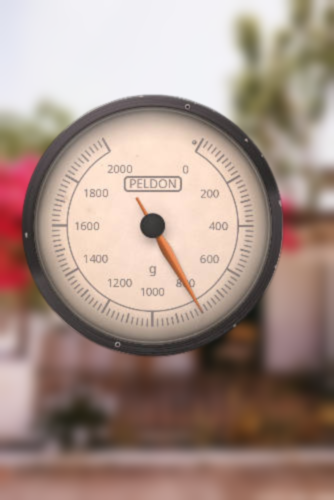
800 g
